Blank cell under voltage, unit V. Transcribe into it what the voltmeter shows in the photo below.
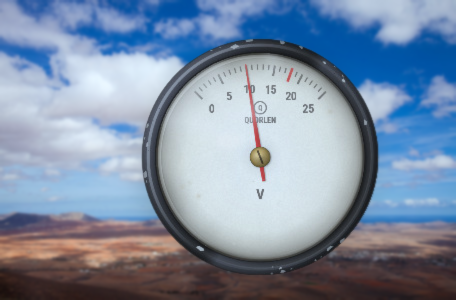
10 V
